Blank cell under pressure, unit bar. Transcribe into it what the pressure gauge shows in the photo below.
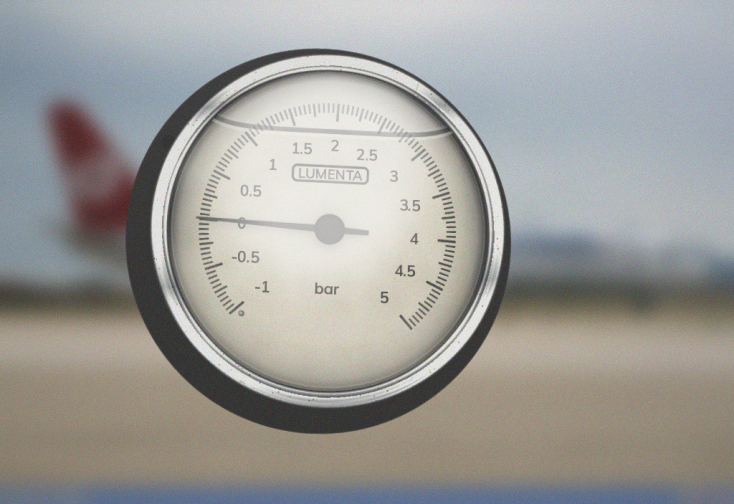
0 bar
